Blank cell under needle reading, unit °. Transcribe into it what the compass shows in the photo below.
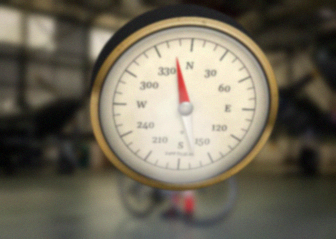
345 °
